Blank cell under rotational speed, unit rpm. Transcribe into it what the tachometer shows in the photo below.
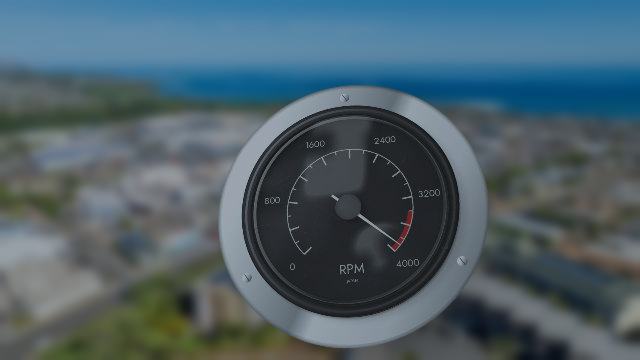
3900 rpm
